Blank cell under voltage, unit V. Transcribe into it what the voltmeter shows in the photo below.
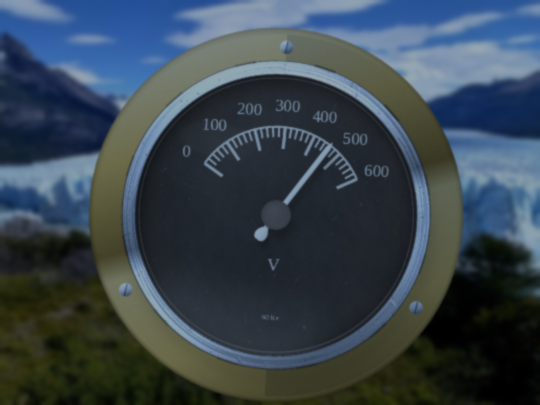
460 V
